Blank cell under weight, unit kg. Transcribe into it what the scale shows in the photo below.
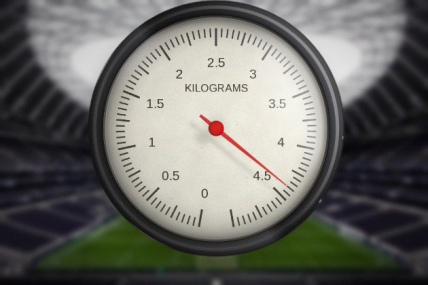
4.4 kg
